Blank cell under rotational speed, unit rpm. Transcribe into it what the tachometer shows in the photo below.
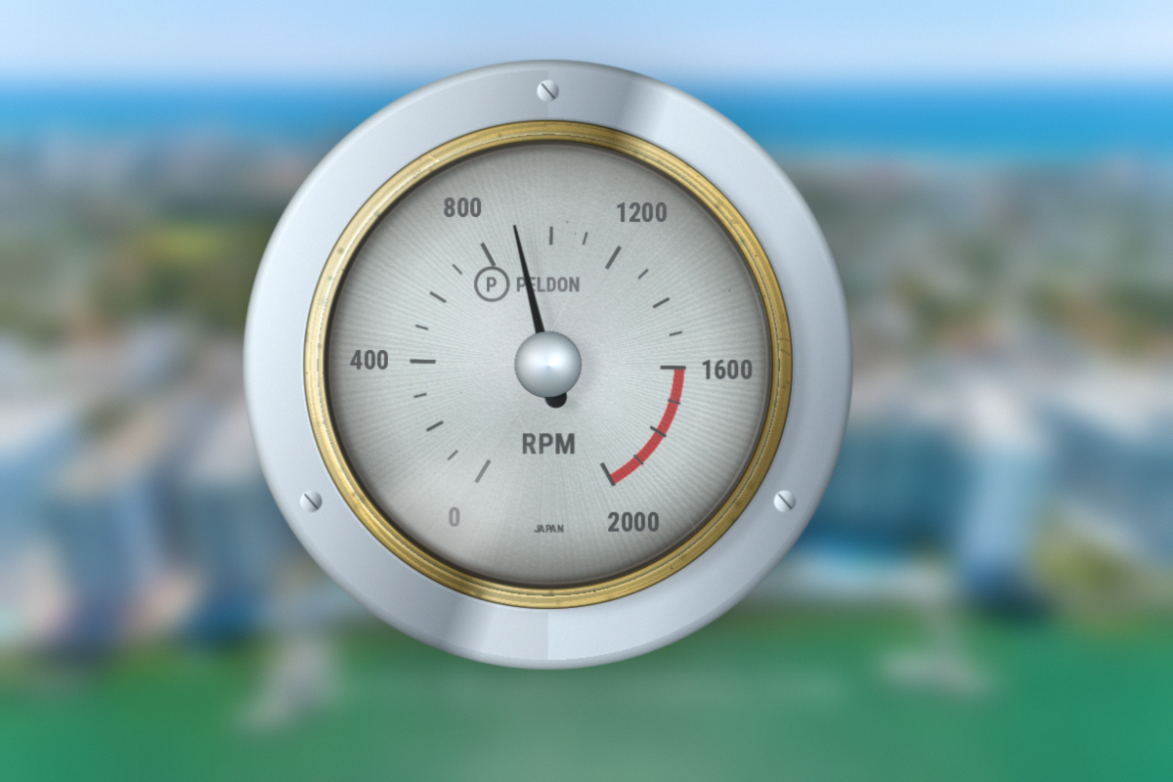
900 rpm
